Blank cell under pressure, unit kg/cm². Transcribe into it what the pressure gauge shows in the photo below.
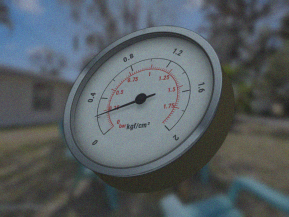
0.2 kg/cm²
